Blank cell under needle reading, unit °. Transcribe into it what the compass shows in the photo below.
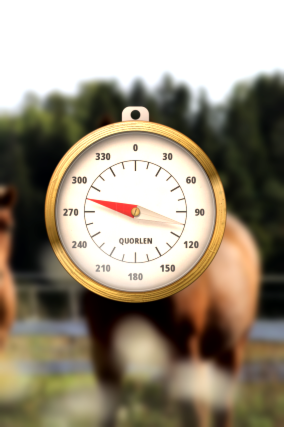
285 °
